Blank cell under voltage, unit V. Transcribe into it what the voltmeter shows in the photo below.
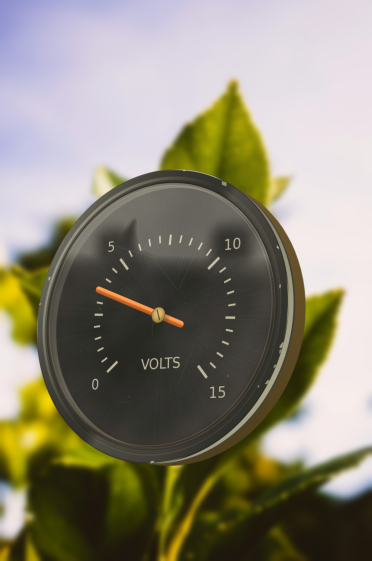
3.5 V
